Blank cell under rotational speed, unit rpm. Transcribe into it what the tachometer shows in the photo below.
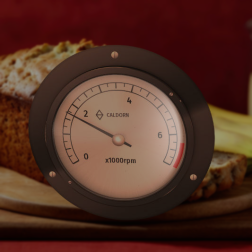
1750 rpm
